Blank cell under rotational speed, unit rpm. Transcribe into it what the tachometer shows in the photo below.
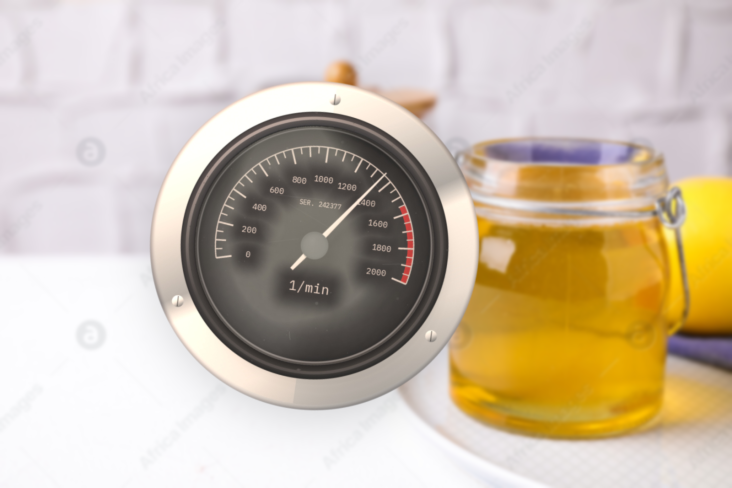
1350 rpm
